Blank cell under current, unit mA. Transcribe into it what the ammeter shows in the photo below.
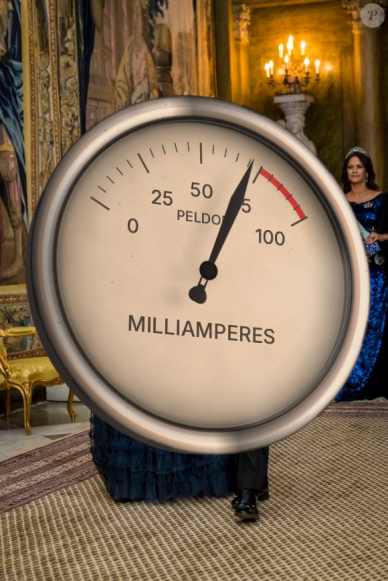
70 mA
